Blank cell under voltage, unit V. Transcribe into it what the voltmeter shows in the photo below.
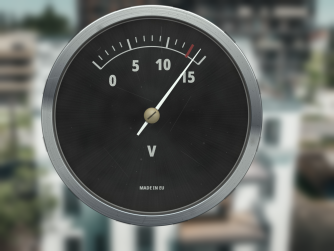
14 V
